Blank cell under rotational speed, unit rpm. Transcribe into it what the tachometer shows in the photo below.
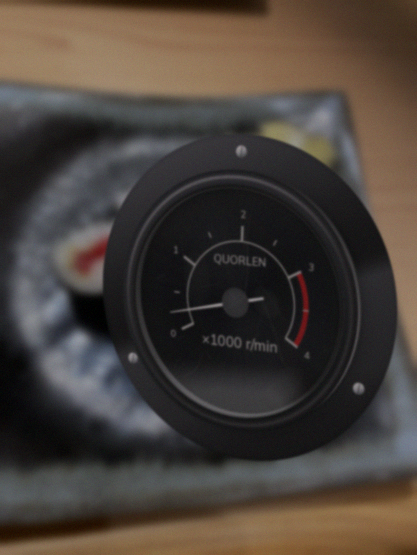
250 rpm
